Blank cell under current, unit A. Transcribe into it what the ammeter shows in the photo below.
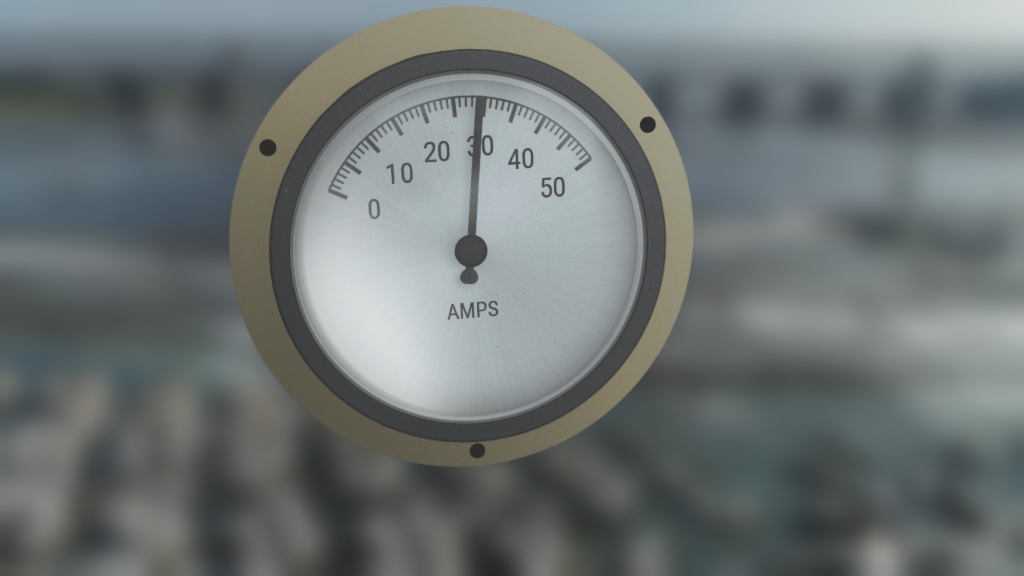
29 A
